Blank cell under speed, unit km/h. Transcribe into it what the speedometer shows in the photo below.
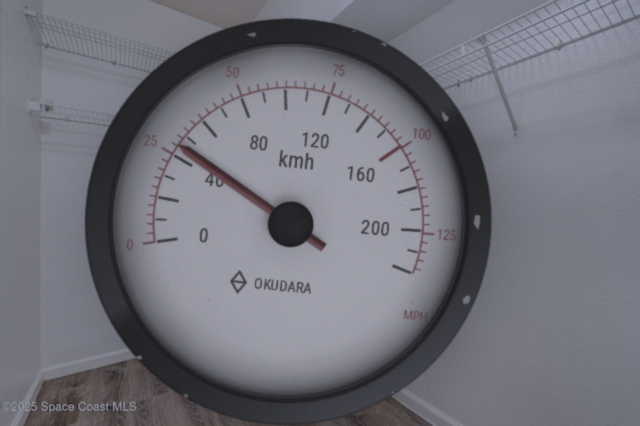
45 km/h
